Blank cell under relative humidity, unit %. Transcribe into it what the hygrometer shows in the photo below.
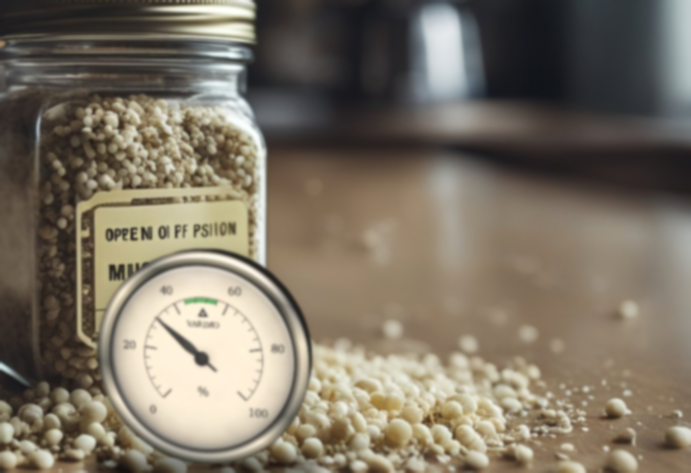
32 %
